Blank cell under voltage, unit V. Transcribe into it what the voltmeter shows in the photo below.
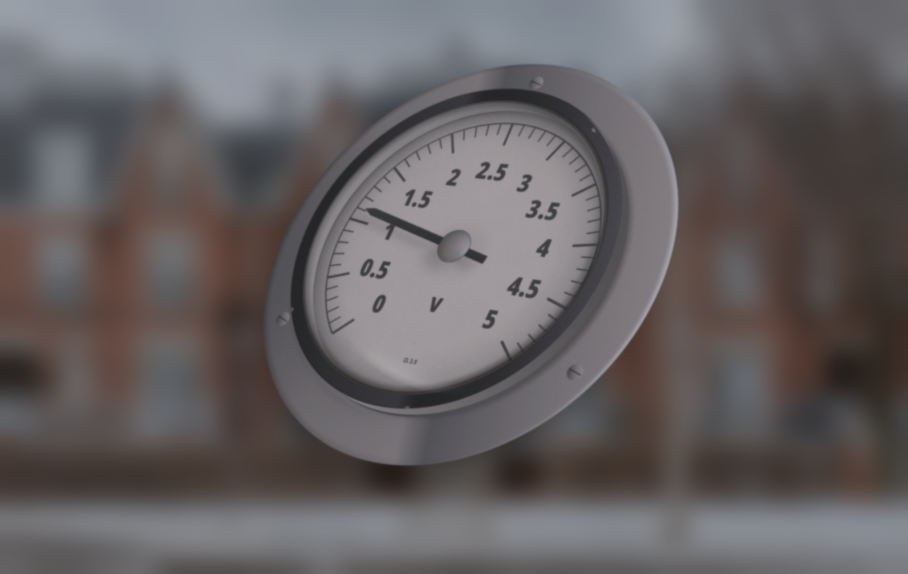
1.1 V
